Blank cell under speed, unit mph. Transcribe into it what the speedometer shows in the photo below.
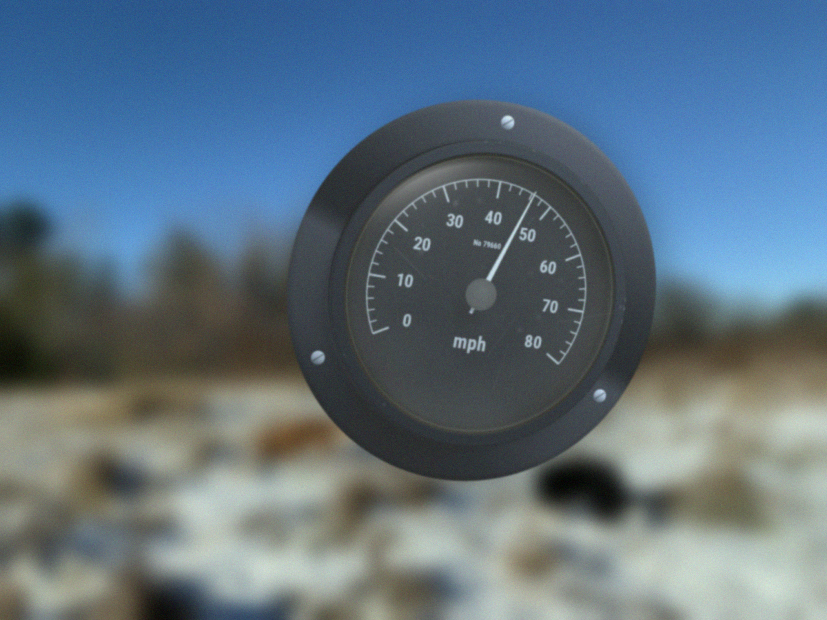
46 mph
